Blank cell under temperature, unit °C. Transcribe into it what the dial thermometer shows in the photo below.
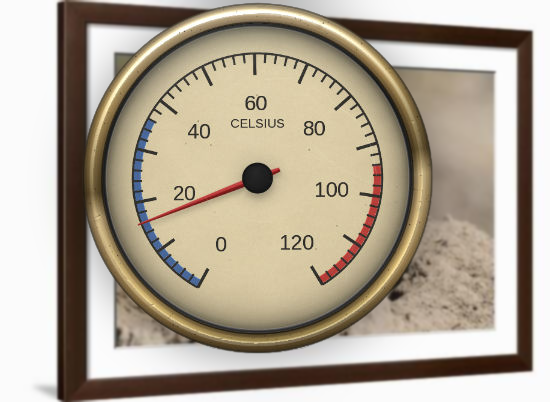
16 °C
